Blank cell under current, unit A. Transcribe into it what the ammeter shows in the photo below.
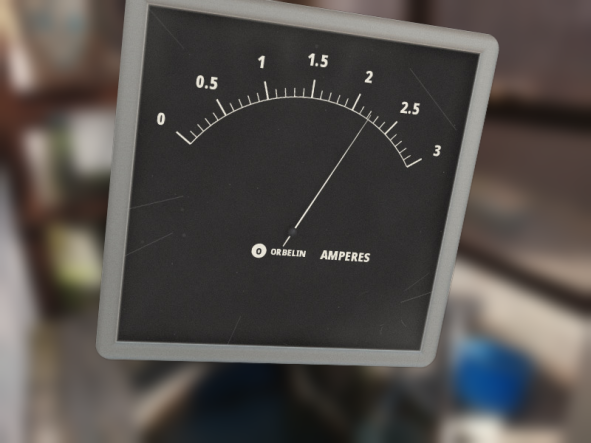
2.2 A
